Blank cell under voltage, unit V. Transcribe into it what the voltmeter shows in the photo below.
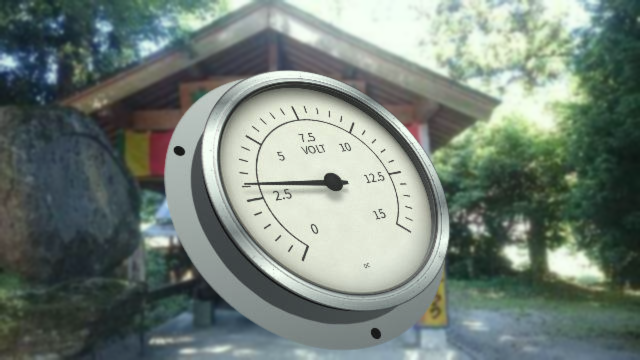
3 V
